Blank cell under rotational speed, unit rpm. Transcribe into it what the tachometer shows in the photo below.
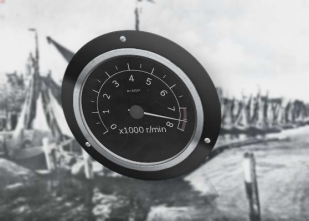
7500 rpm
